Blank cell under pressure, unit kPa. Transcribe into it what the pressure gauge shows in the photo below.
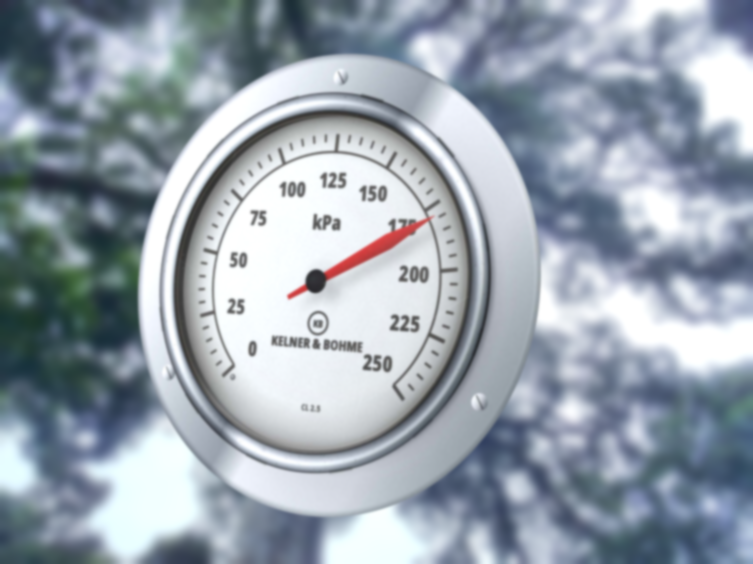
180 kPa
